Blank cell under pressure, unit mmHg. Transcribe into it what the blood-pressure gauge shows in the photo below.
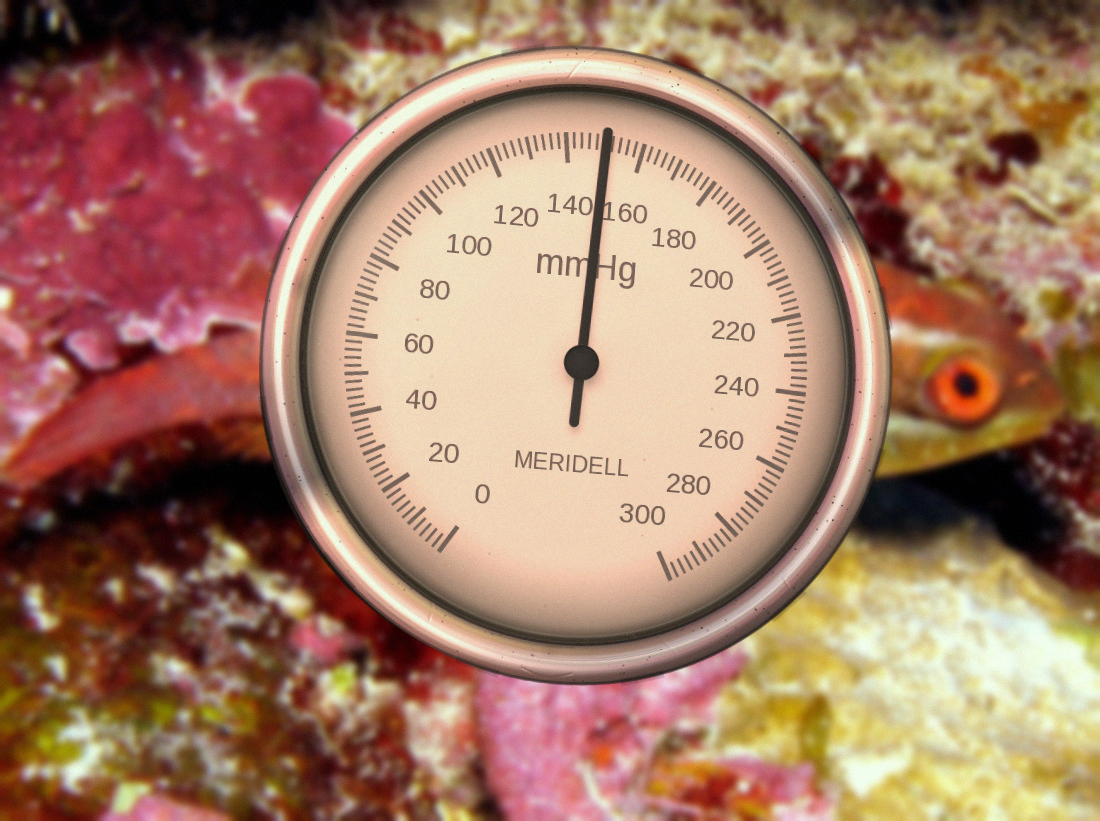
150 mmHg
